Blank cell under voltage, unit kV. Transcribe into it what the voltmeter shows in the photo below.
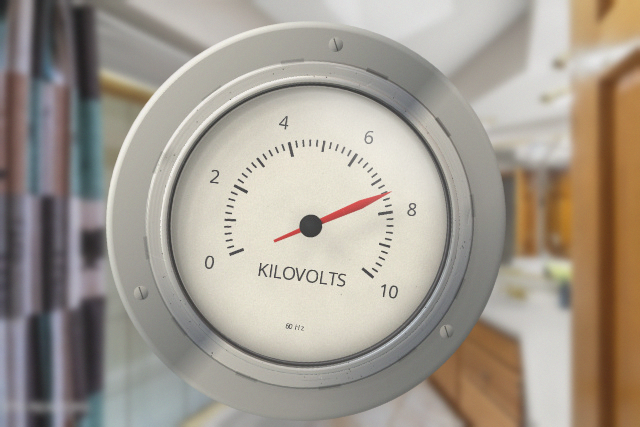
7.4 kV
